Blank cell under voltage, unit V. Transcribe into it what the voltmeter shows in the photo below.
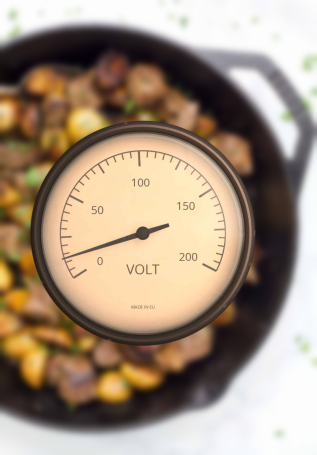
12.5 V
